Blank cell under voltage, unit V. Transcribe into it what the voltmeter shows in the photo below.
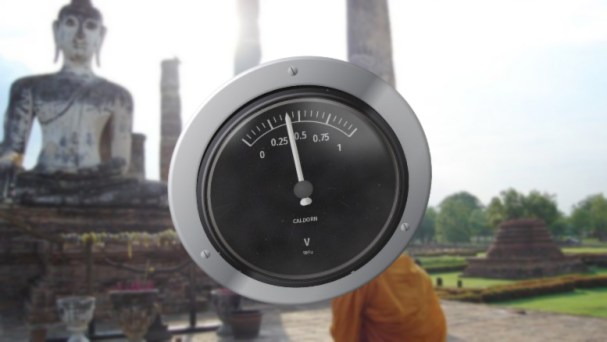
0.4 V
